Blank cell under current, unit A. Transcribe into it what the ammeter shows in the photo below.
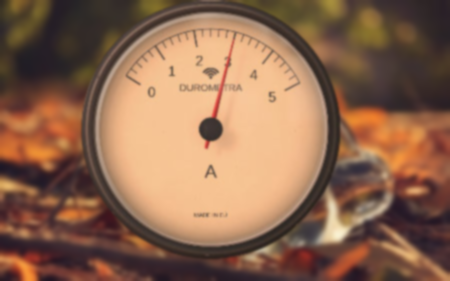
3 A
